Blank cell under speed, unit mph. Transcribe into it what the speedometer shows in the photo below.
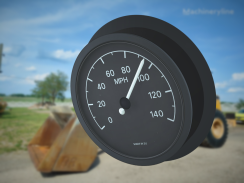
95 mph
